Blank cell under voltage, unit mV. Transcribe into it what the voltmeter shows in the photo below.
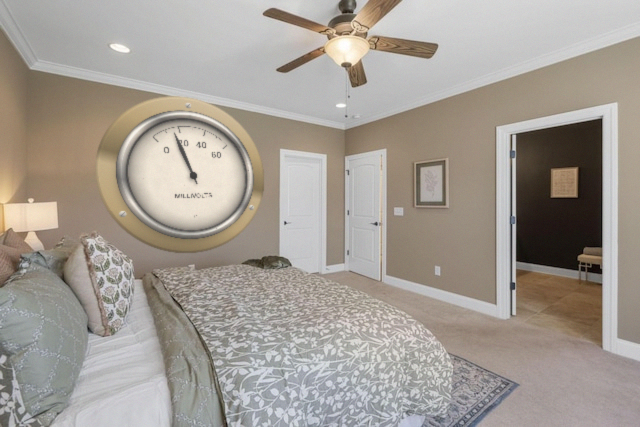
15 mV
